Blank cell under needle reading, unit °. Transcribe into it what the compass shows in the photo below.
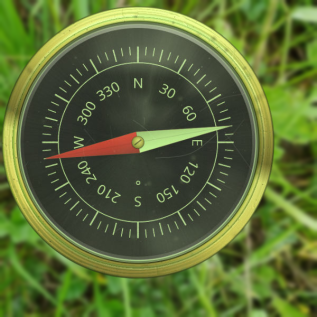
260 °
